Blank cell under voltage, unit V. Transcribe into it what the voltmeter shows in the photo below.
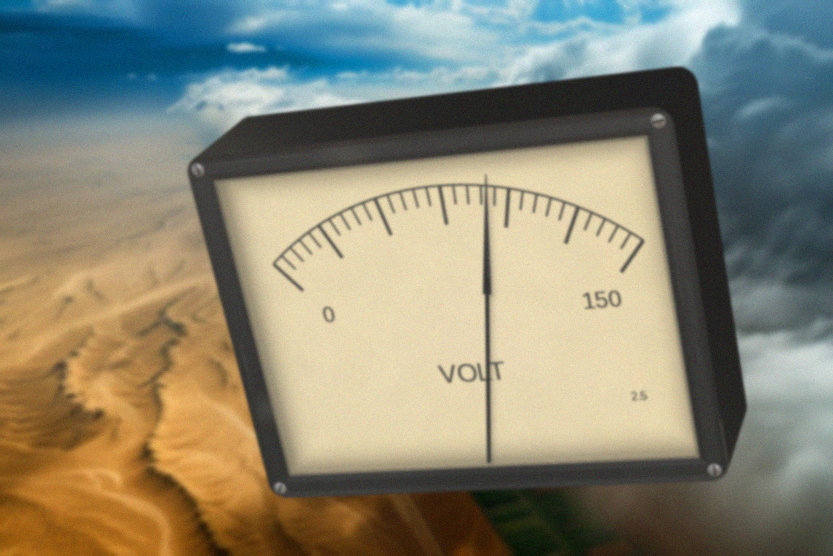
92.5 V
